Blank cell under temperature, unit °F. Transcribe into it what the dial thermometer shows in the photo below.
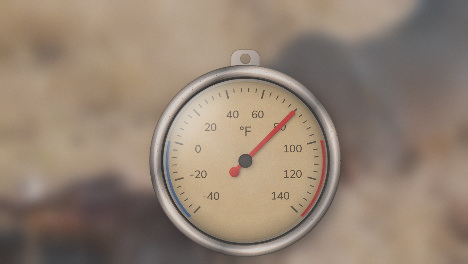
80 °F
